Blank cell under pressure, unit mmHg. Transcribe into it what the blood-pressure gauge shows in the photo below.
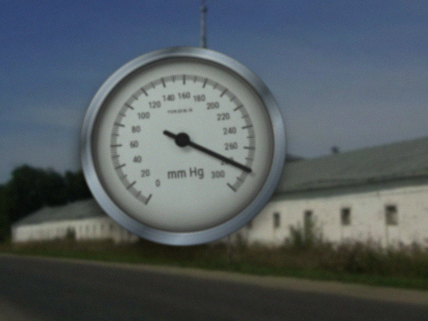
280 mmHg
